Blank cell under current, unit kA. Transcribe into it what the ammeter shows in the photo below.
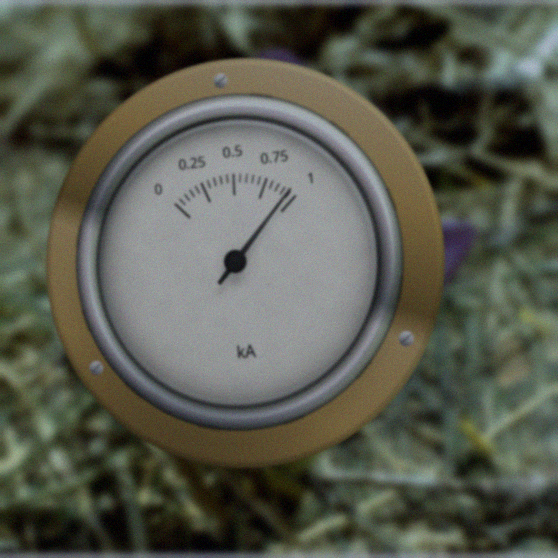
0.95 kA
